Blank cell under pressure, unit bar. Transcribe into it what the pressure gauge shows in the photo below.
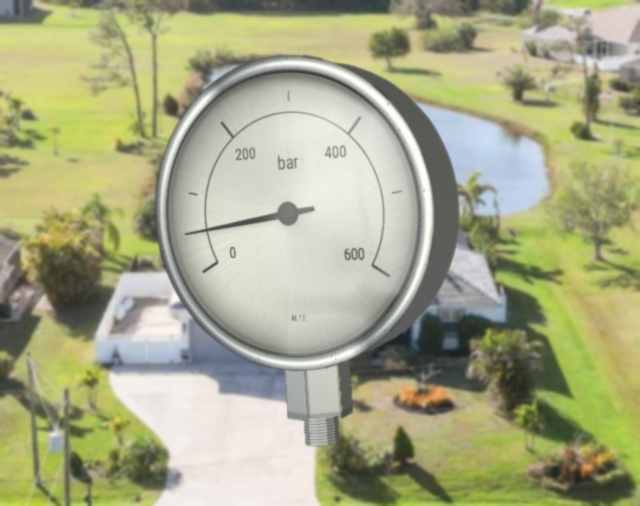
50 bar
